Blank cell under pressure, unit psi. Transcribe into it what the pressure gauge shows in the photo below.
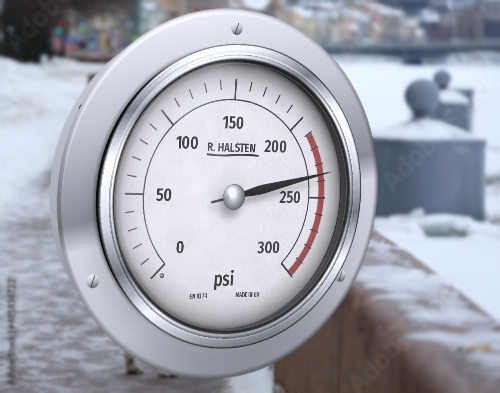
235 psi
